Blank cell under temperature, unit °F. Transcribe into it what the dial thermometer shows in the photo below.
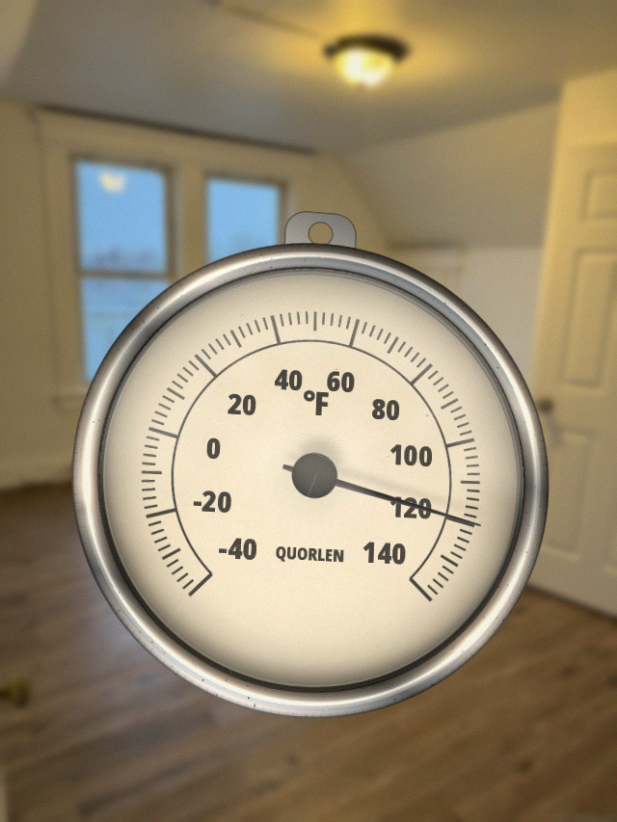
120 °F
